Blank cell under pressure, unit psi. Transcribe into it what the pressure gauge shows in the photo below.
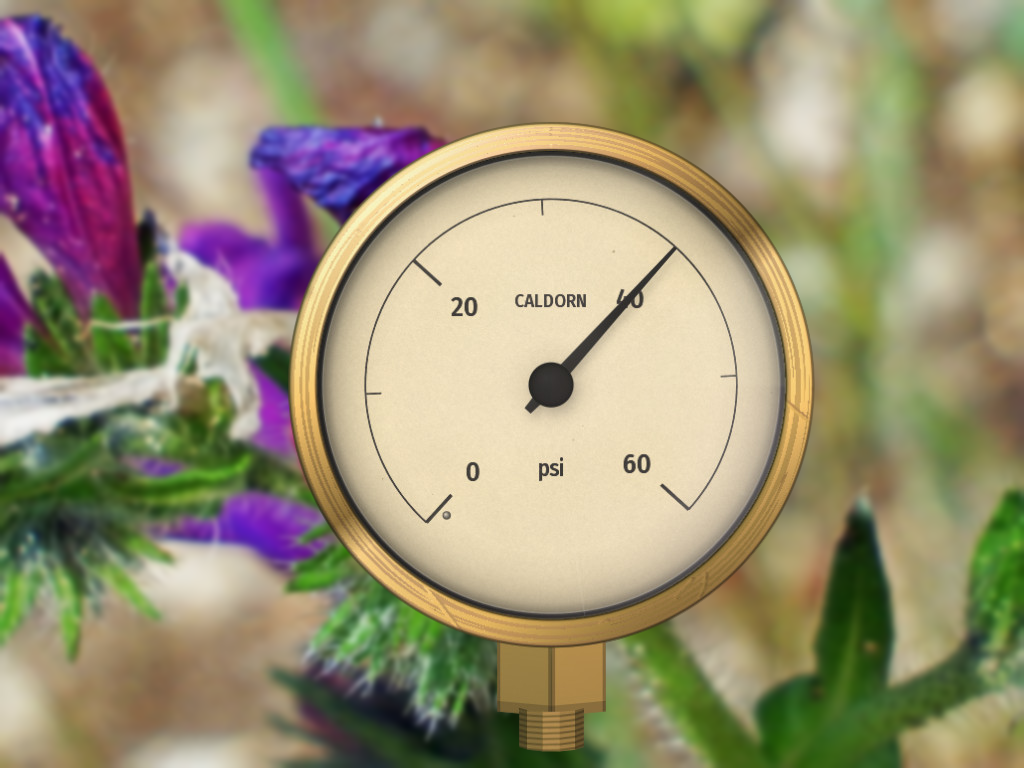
40 psi
